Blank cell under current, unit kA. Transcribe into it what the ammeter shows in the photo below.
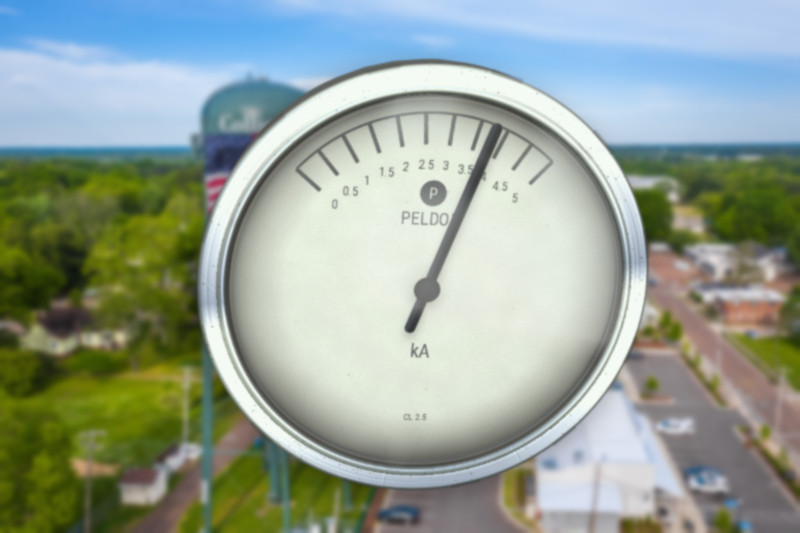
3.75 kA
